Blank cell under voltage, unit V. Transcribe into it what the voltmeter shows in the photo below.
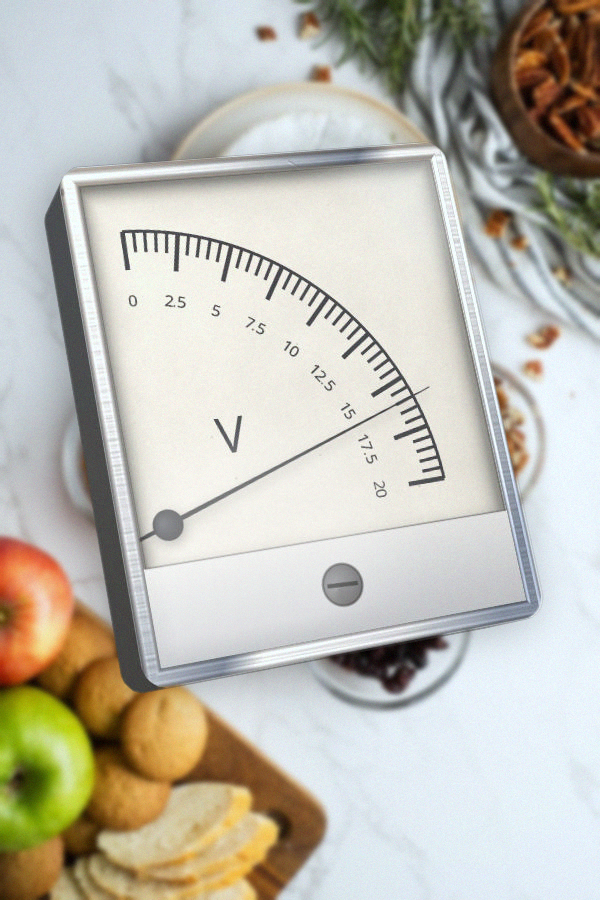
16 V
